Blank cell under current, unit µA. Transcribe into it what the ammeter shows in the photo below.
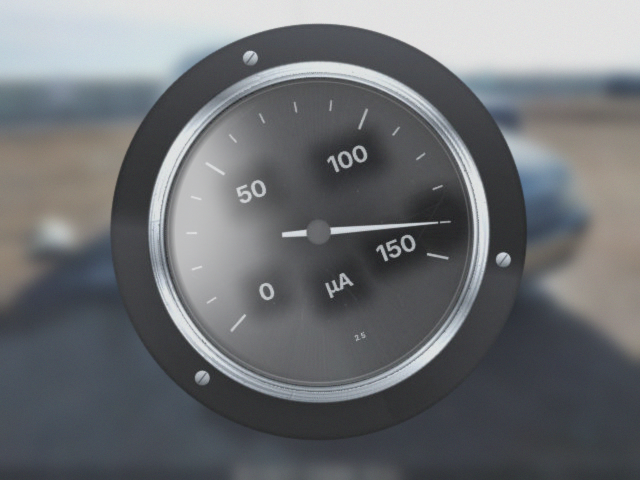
140 µA
